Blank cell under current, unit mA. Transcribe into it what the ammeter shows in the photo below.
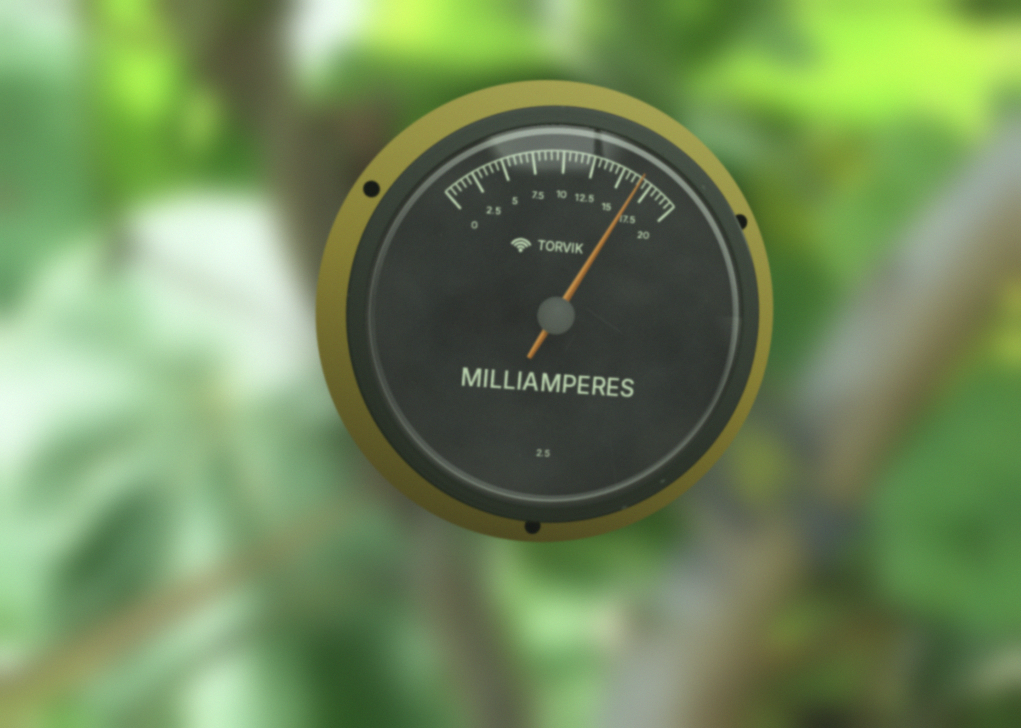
16.5 mA
